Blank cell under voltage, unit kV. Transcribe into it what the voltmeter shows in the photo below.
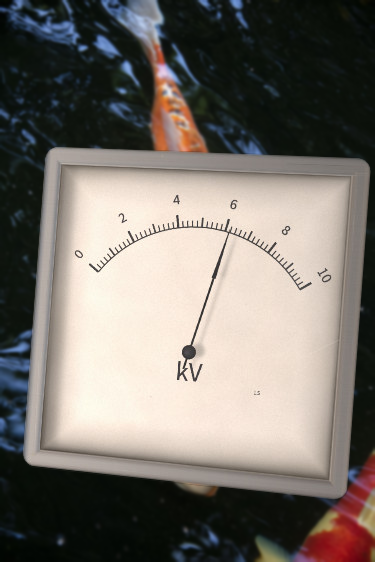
6.2 kV
